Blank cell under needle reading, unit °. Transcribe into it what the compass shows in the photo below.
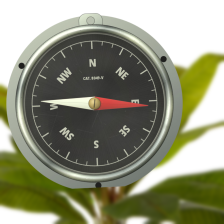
95 °
